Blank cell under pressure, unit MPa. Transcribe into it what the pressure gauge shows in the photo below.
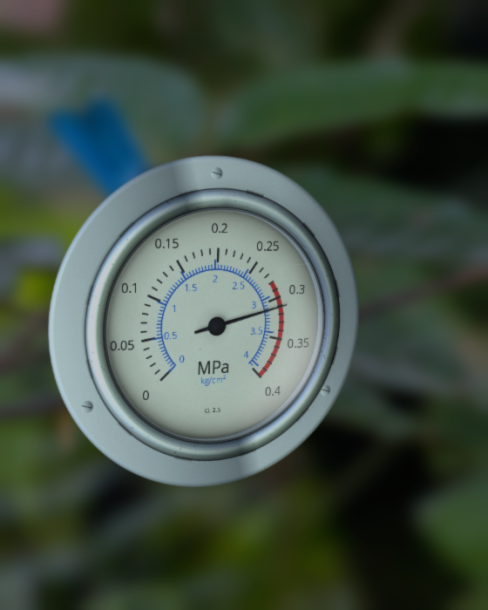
0.31 MPa
